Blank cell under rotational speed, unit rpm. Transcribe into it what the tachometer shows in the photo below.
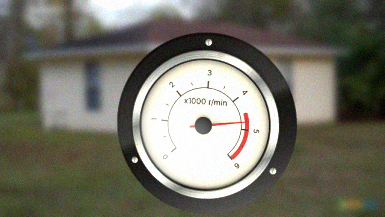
4750 rpm
